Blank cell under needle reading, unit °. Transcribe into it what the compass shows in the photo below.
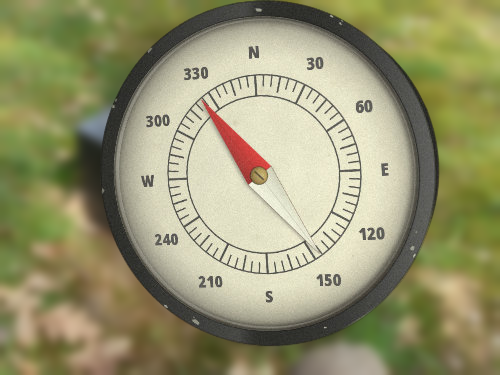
325 °
